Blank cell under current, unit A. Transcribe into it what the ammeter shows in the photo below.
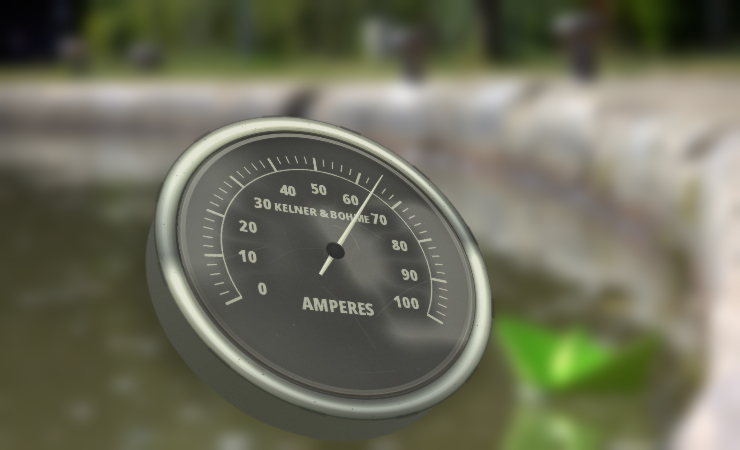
64 A
